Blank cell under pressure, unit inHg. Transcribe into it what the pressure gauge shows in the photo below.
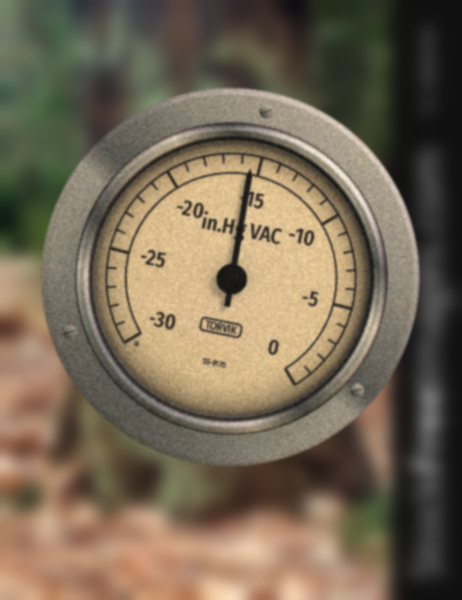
-15.5 inHg
